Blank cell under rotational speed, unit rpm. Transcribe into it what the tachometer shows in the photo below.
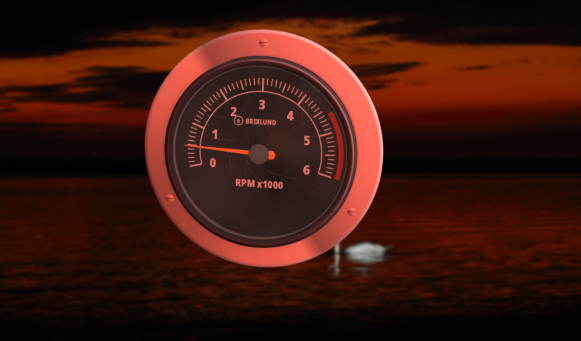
500 rpm
